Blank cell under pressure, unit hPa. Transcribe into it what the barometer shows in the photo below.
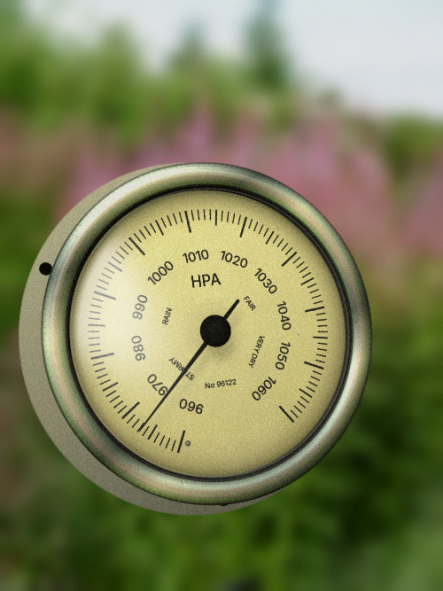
967 hPa
